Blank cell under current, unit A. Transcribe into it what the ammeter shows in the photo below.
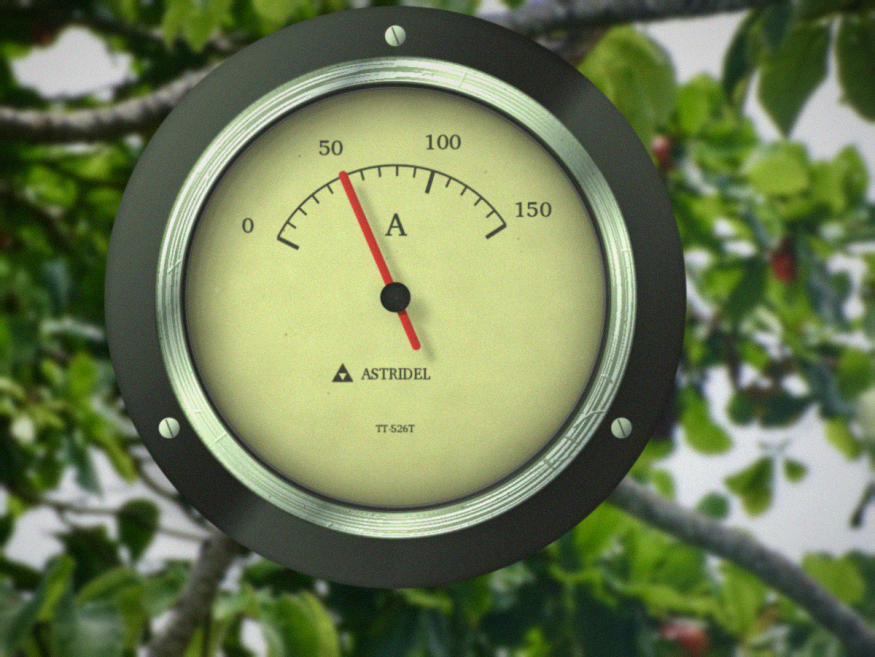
50 A
